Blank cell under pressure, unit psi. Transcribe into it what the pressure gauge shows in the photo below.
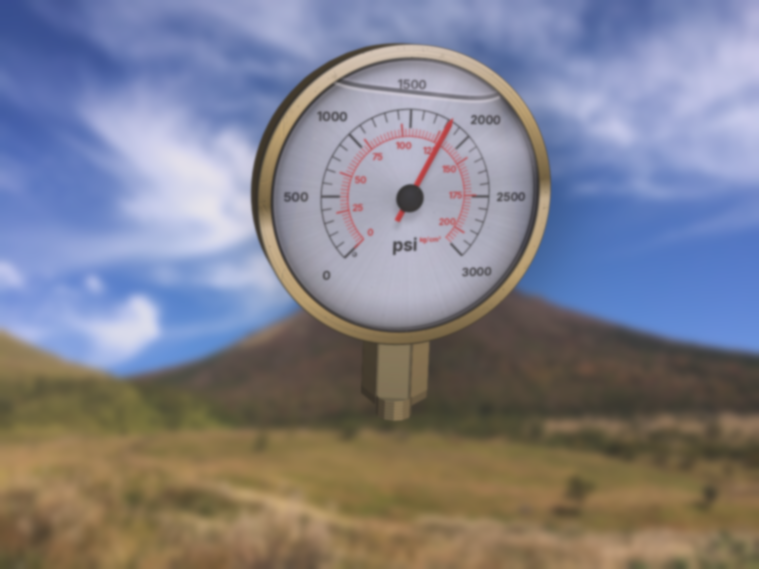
1800 psi
